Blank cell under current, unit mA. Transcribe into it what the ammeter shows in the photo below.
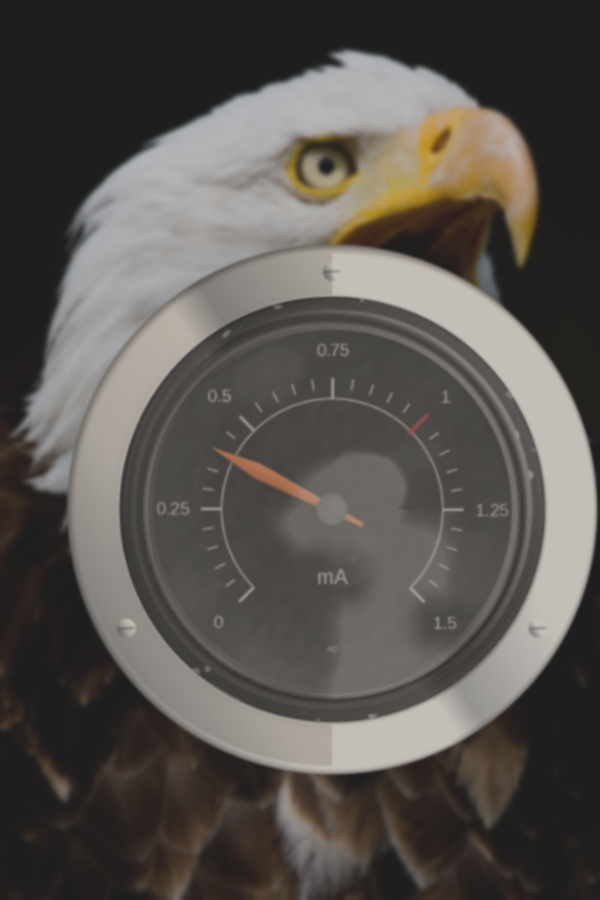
0.4 mA
